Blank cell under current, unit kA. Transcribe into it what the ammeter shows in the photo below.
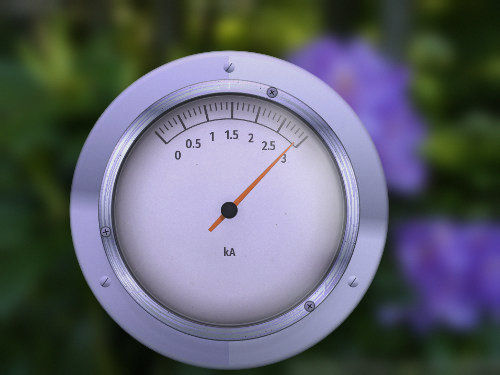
2.9 kA
